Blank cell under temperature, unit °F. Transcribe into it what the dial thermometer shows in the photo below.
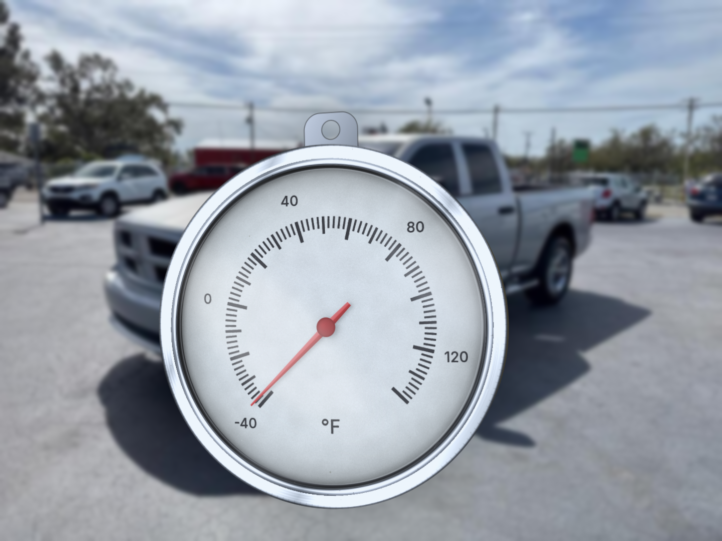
-38 °F
